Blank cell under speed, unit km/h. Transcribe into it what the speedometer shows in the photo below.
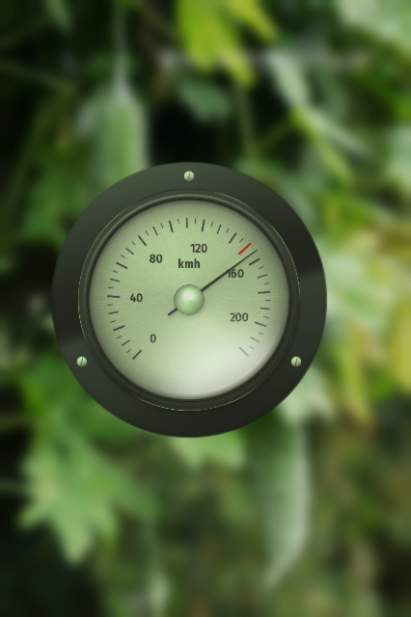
155 km/h
